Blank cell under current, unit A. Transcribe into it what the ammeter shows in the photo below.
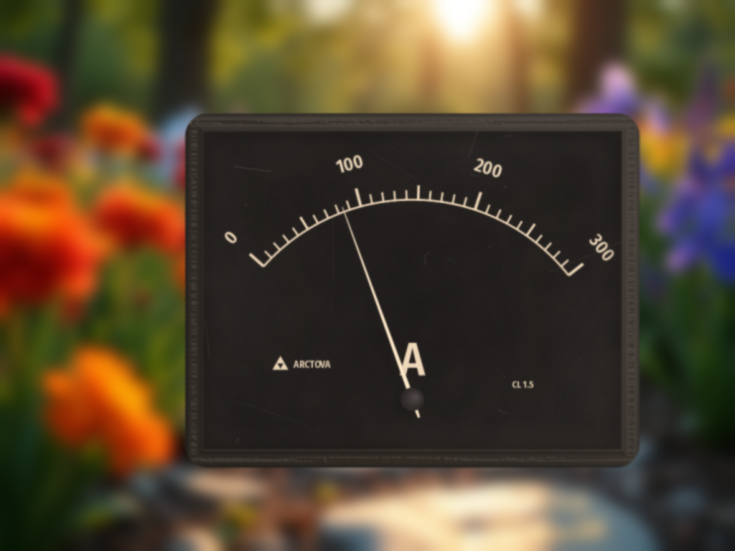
85 A
